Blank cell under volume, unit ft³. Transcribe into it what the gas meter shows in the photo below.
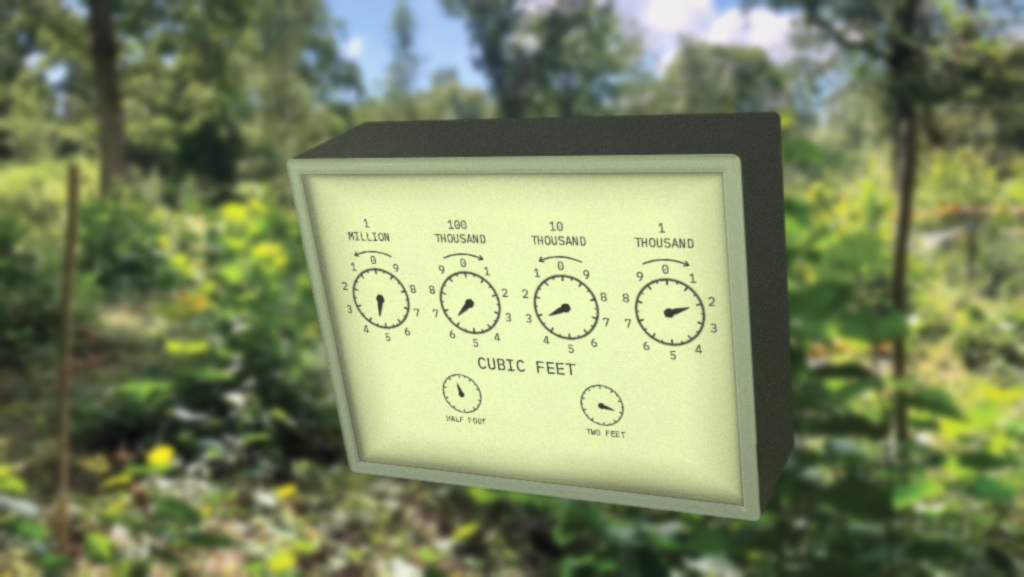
463200 ft³
